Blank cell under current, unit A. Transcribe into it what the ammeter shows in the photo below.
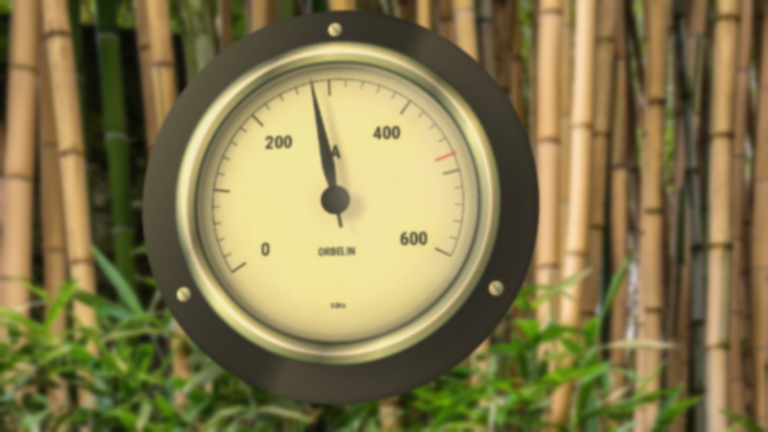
280 A
